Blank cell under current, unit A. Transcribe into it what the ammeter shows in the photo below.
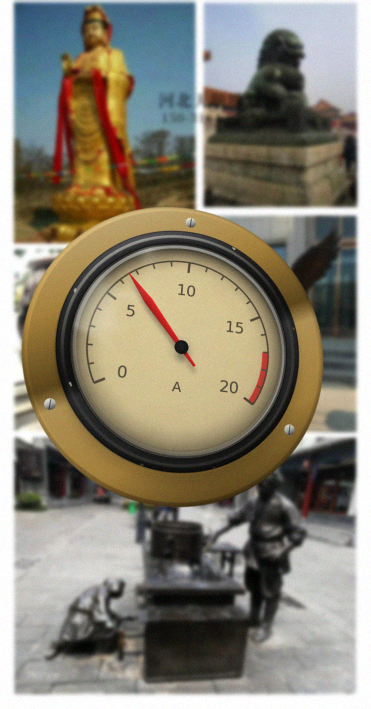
6.5 A
